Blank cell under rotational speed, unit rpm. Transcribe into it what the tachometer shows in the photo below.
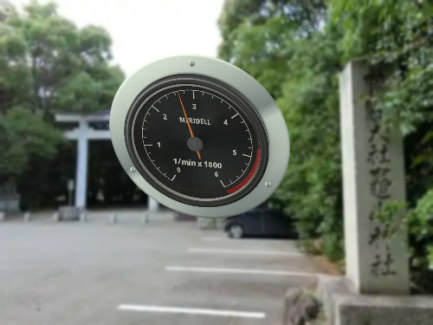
2700 rpm
